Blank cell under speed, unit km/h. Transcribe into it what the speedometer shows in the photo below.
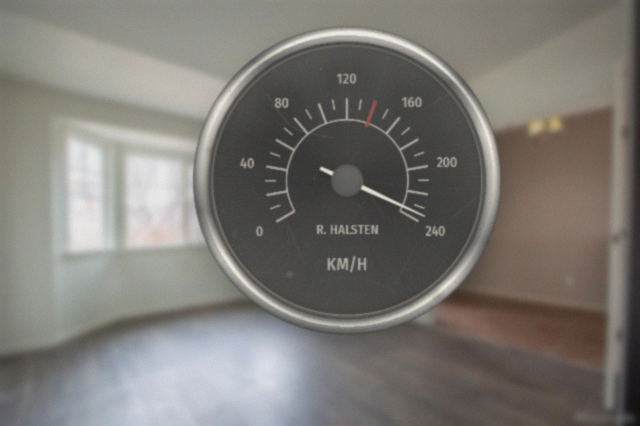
235 km/h
